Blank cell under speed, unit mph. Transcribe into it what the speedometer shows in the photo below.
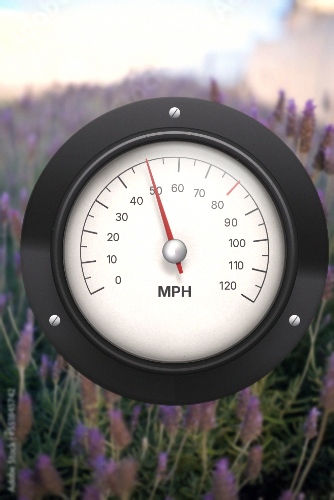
50 mph
